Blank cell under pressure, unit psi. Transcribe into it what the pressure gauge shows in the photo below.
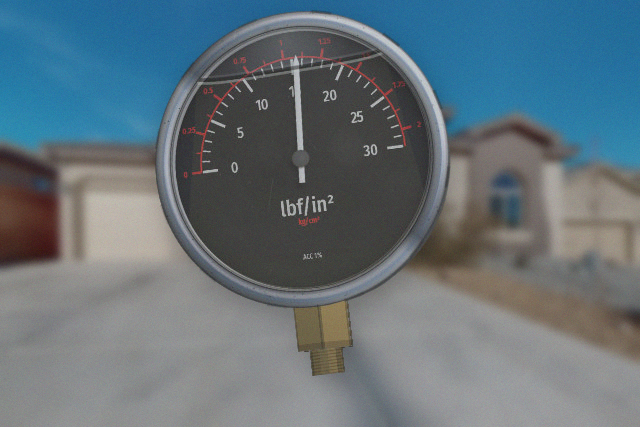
15.5 psi
